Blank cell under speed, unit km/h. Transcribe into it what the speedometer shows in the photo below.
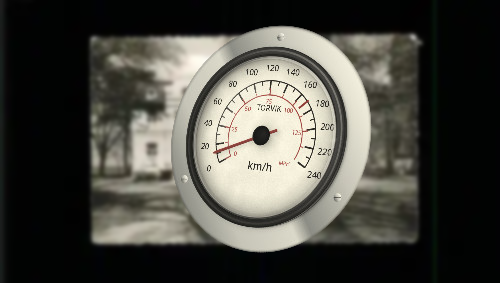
10 km/h
